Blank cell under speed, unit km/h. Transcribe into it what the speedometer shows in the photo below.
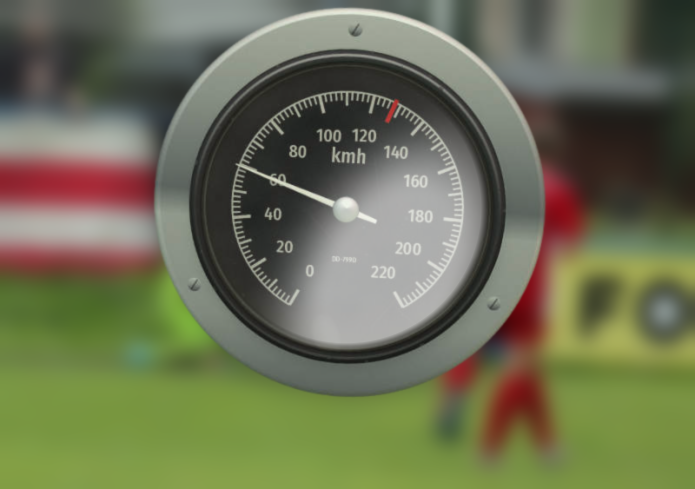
60 km/h
